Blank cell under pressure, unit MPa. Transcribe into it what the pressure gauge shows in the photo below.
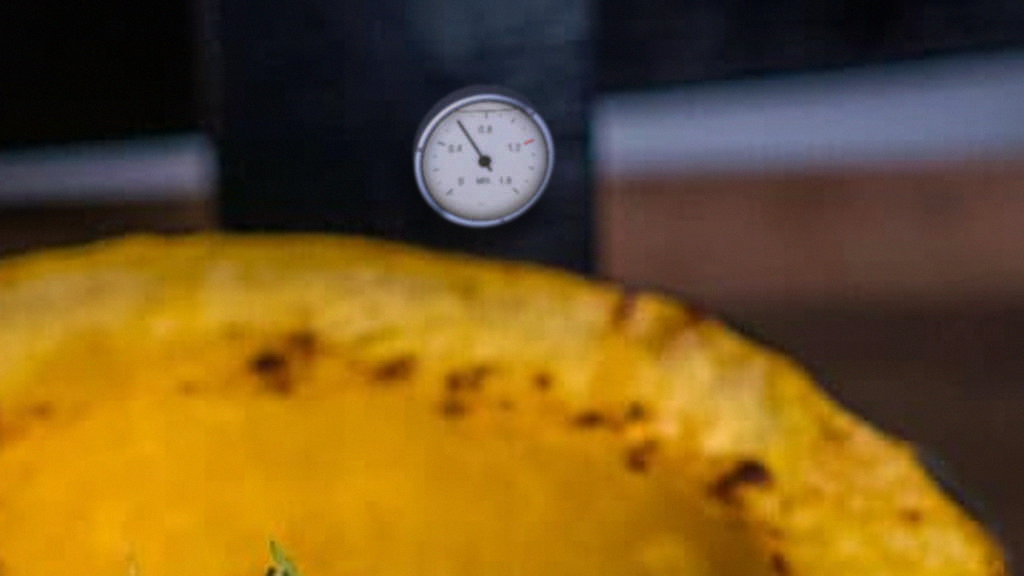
0.6 MPa
